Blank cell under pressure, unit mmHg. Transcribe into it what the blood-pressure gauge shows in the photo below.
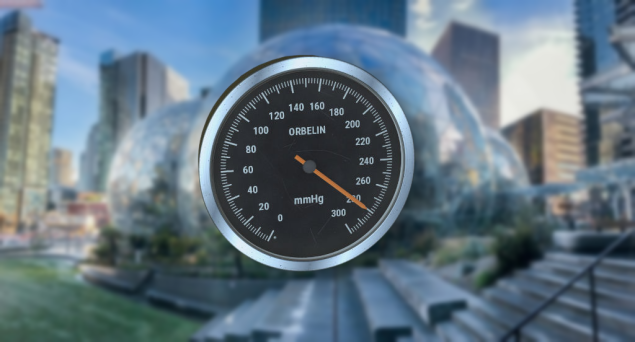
280 mmHg
